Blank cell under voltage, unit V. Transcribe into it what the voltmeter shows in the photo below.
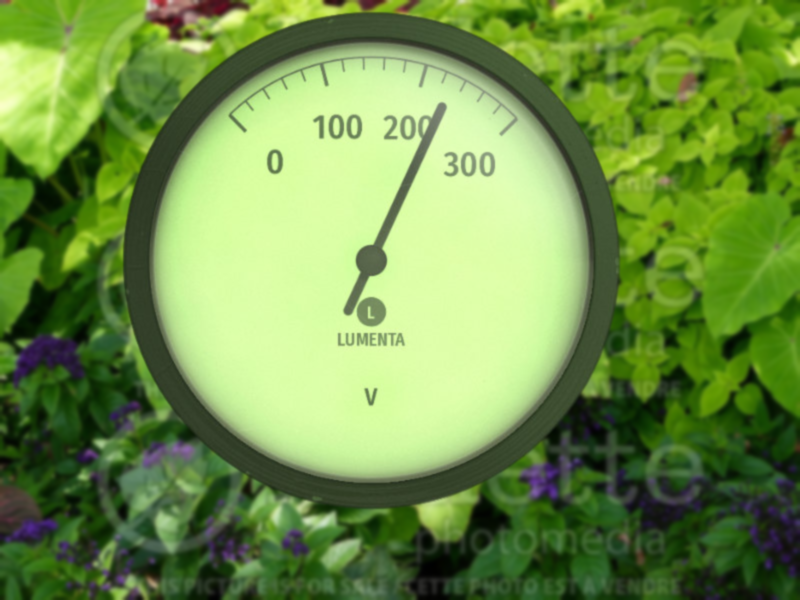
230 V
